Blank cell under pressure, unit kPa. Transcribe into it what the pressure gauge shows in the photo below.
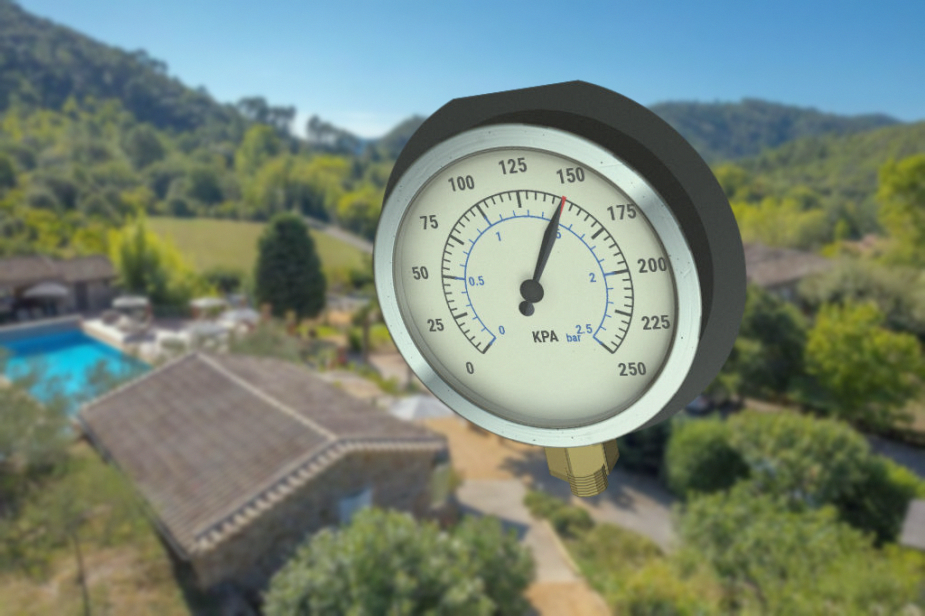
150 kPa
